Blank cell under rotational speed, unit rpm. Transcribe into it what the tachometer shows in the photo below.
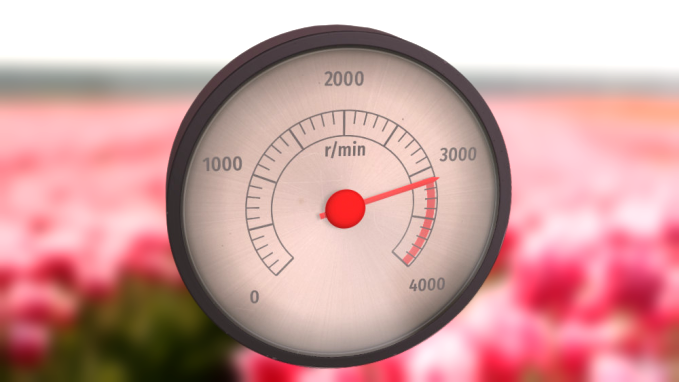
3100 rpm
